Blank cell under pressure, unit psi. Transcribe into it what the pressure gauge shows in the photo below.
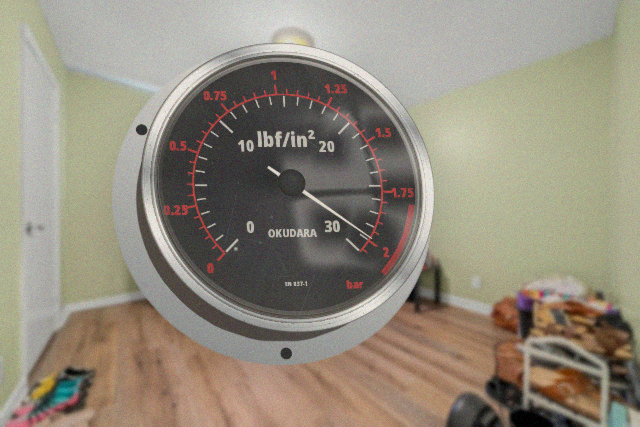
29 psi
